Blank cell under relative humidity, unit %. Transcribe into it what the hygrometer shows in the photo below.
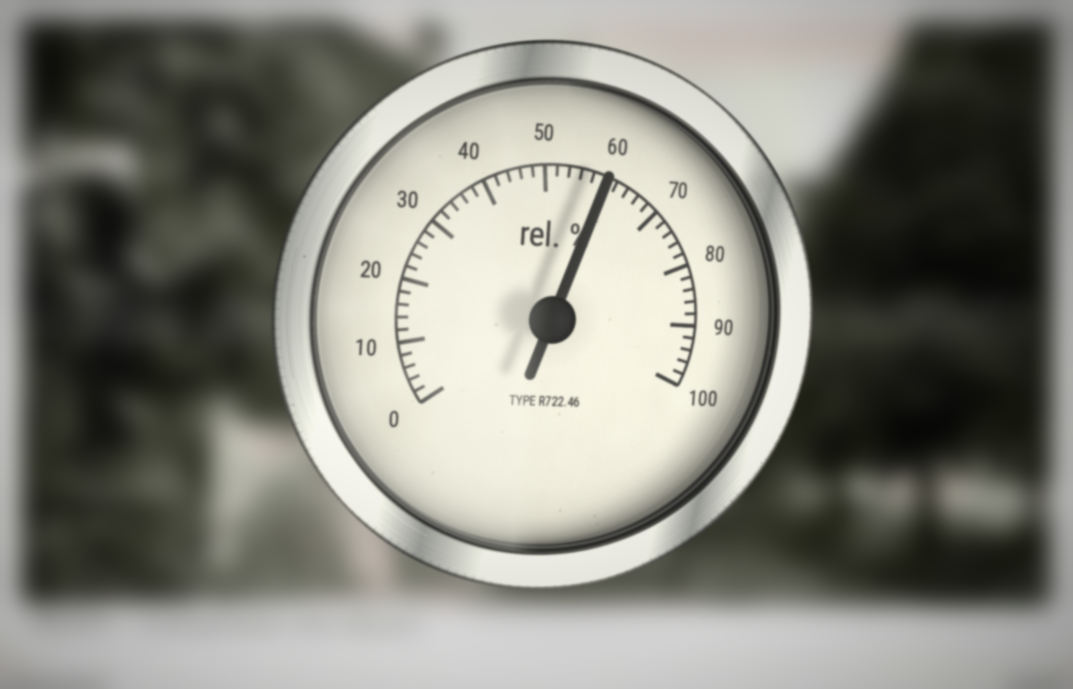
60 %
